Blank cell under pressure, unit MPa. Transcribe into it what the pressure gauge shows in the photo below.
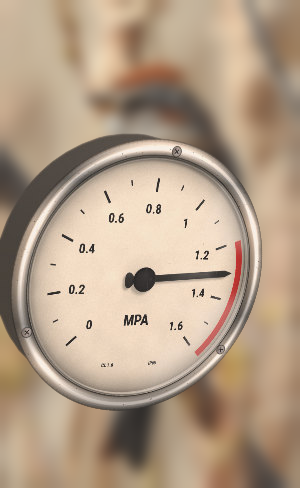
1.3 MPa
